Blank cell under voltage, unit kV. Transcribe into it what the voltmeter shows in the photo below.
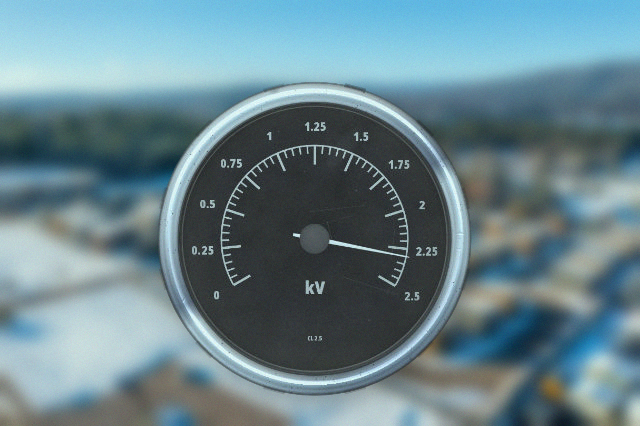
2.3 kV
